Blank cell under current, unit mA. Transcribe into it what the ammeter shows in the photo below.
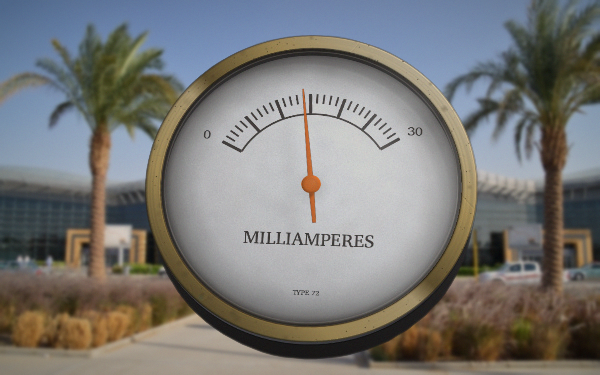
14 mA
